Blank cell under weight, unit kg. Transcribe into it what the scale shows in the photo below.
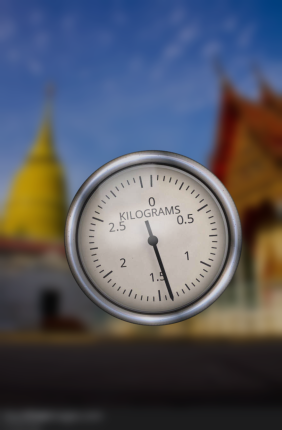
1.4 kg
